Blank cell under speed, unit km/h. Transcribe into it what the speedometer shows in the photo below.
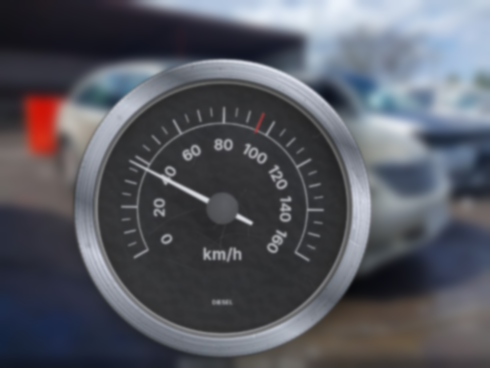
37.5 km/h
